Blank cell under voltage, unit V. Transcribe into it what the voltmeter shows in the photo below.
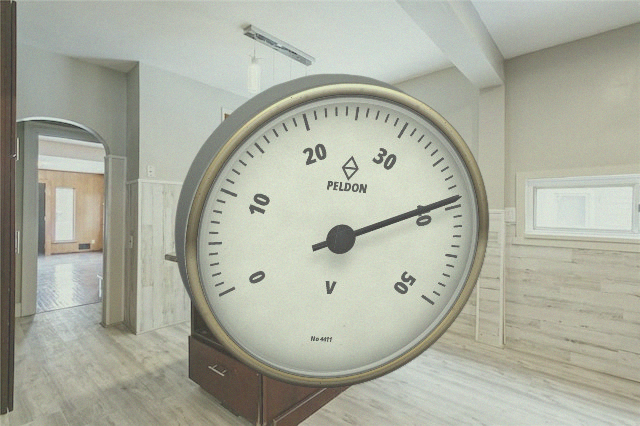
39 V
